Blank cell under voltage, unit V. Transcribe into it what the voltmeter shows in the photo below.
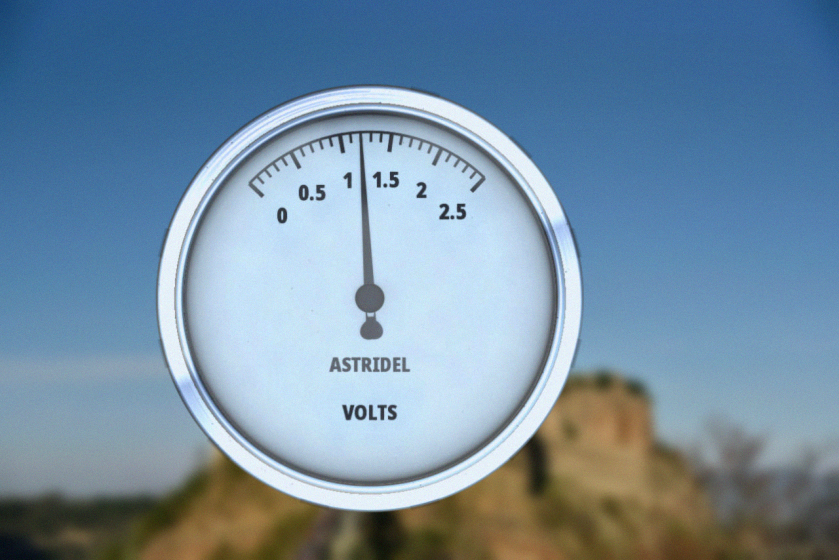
1.2 V
